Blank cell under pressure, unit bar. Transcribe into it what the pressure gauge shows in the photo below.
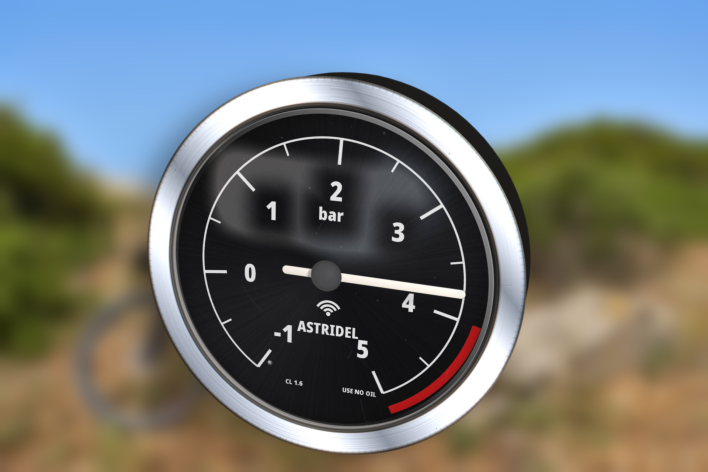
3.75 bar
